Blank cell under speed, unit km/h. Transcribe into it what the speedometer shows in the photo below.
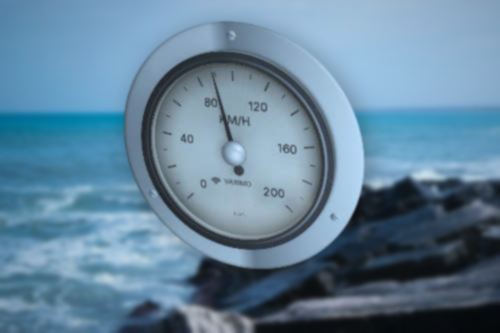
90 km/h
